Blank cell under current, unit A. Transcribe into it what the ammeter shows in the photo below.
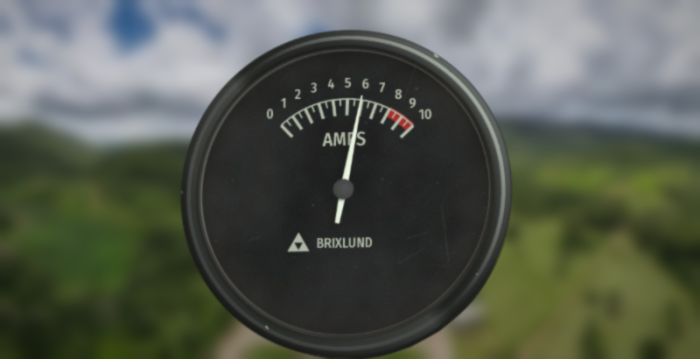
6 A
